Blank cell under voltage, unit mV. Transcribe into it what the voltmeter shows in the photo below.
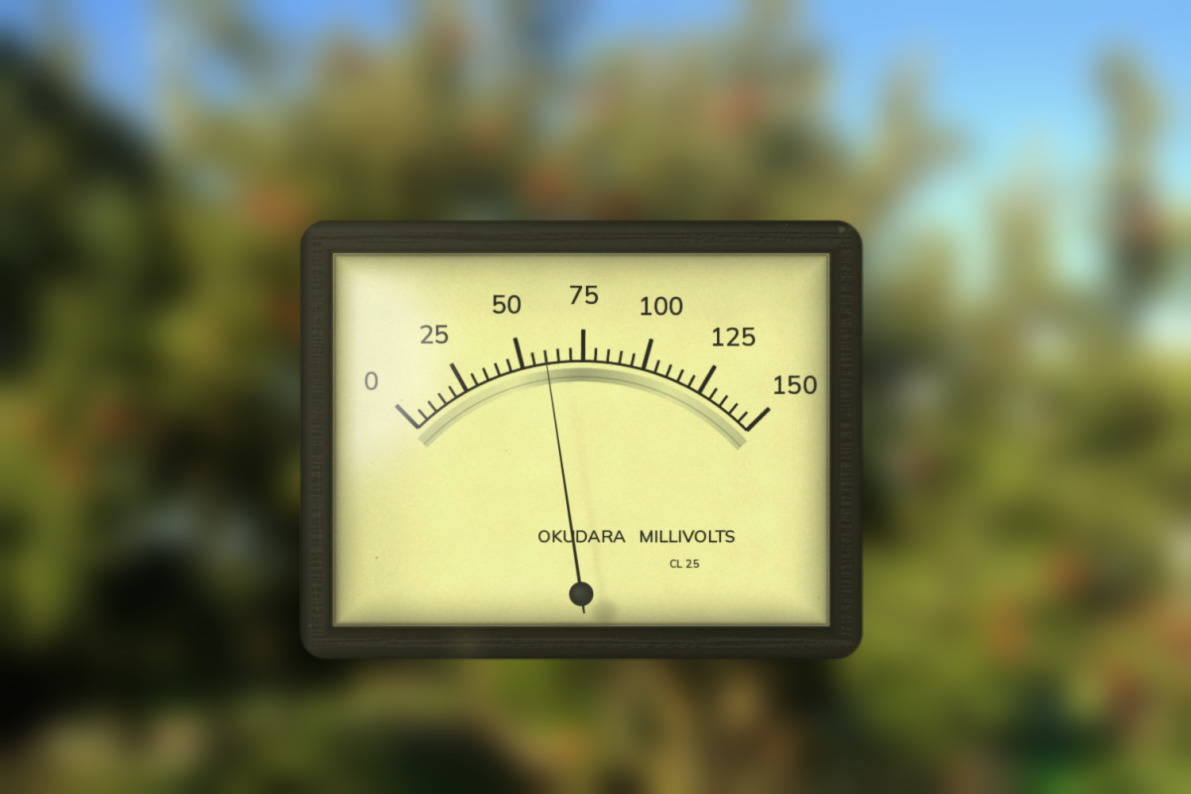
60 mV
